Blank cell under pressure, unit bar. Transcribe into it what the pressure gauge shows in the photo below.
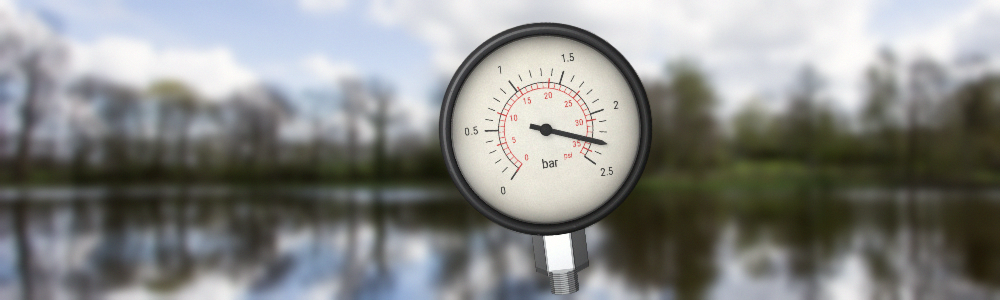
2.3 bar
